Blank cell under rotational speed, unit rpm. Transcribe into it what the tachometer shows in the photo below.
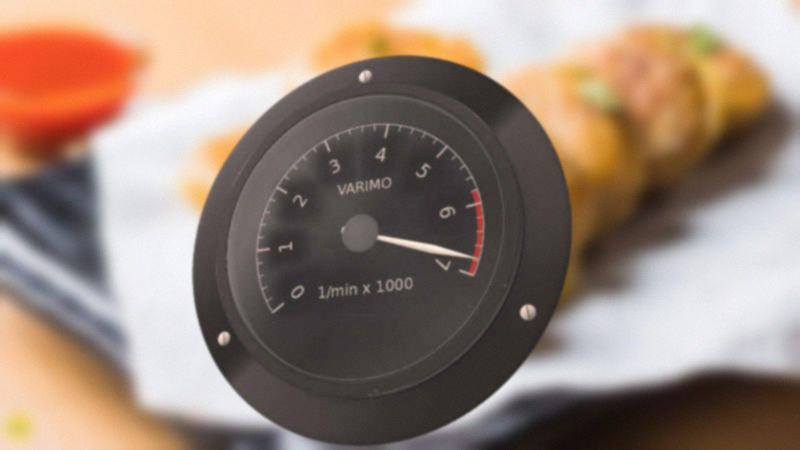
6800 rpm
